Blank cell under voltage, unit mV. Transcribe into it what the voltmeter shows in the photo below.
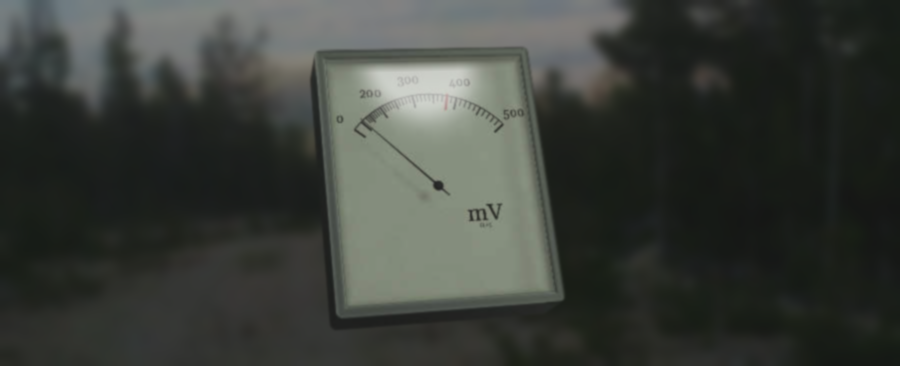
100 mV
